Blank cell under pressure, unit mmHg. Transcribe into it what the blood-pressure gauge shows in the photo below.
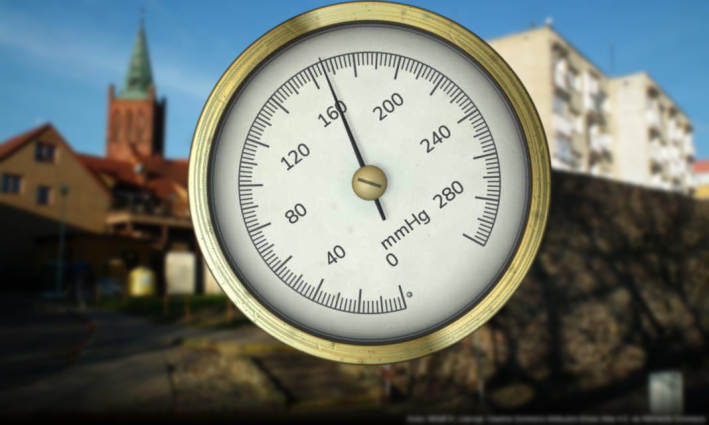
166 mmHg
